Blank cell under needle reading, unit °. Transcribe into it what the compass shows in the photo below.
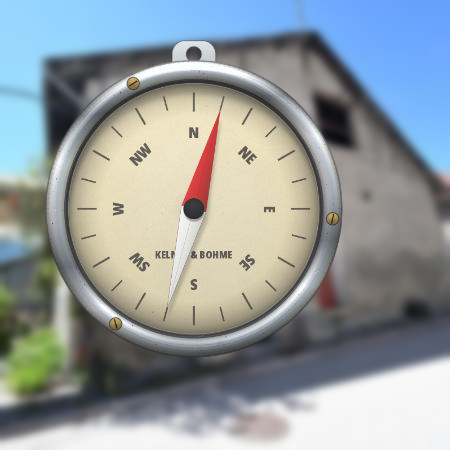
15 °
